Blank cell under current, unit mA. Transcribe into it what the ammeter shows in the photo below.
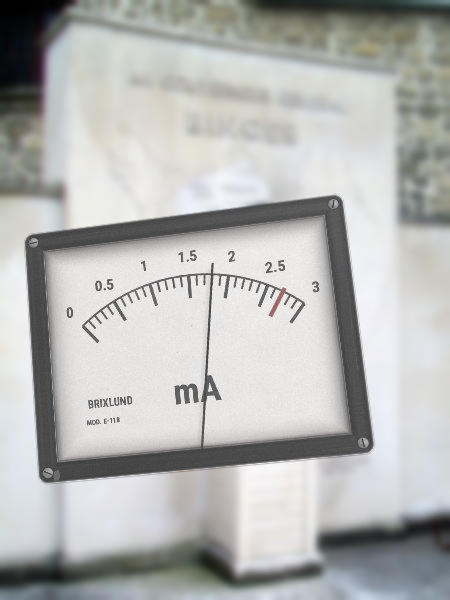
1.8 mA
